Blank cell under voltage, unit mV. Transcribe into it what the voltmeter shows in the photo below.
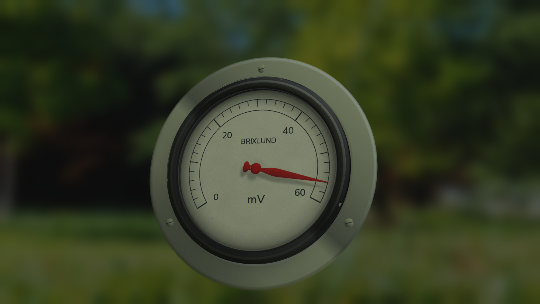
56 mV
